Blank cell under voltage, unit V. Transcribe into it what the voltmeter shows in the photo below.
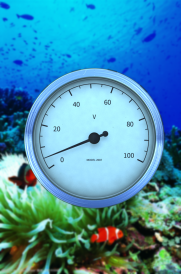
5 V
